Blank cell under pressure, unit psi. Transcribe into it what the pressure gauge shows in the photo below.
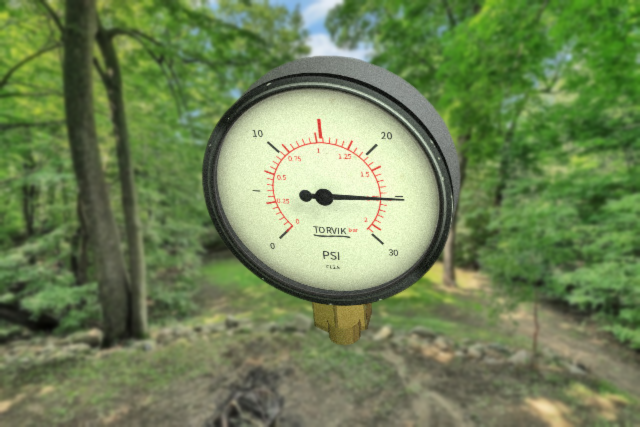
25 psi
